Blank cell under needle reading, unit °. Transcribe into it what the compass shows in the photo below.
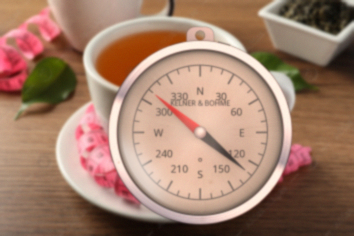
310 °
